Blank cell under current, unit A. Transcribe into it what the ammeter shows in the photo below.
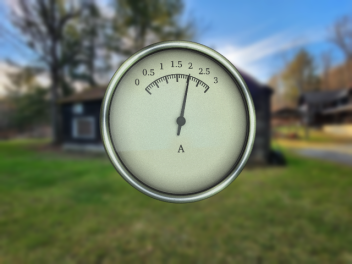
2 A
